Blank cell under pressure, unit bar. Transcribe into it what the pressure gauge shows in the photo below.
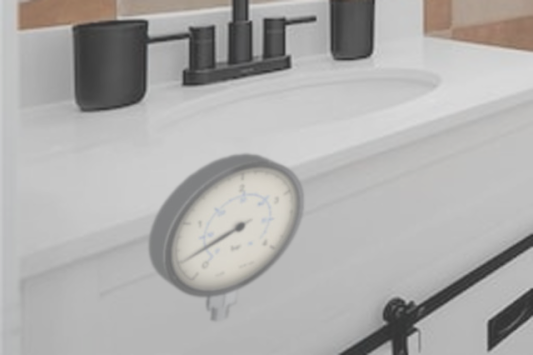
0.4 bar
